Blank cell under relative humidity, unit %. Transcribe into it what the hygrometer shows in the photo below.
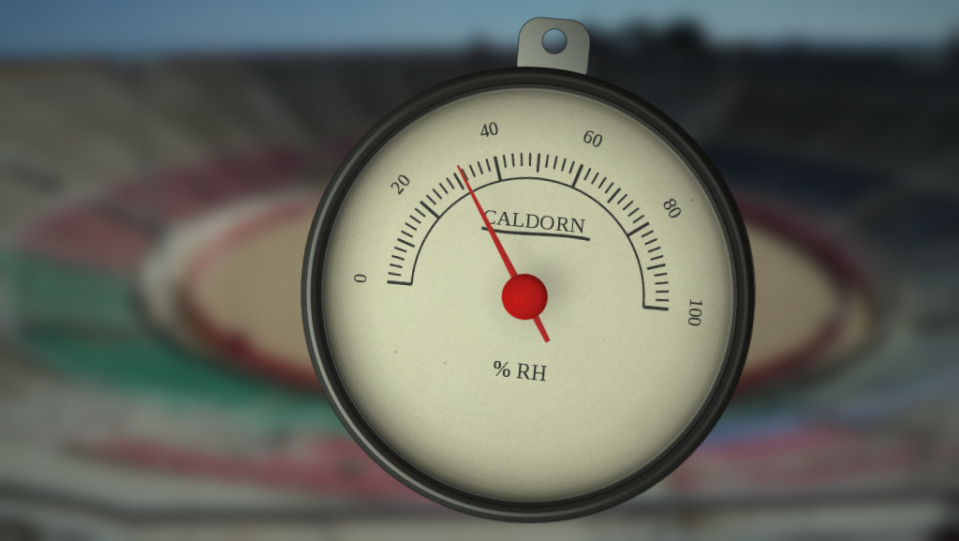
32 %
